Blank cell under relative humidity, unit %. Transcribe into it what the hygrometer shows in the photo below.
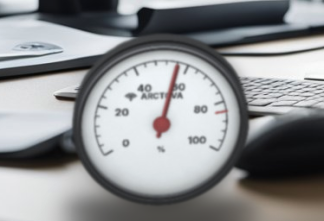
56 %
